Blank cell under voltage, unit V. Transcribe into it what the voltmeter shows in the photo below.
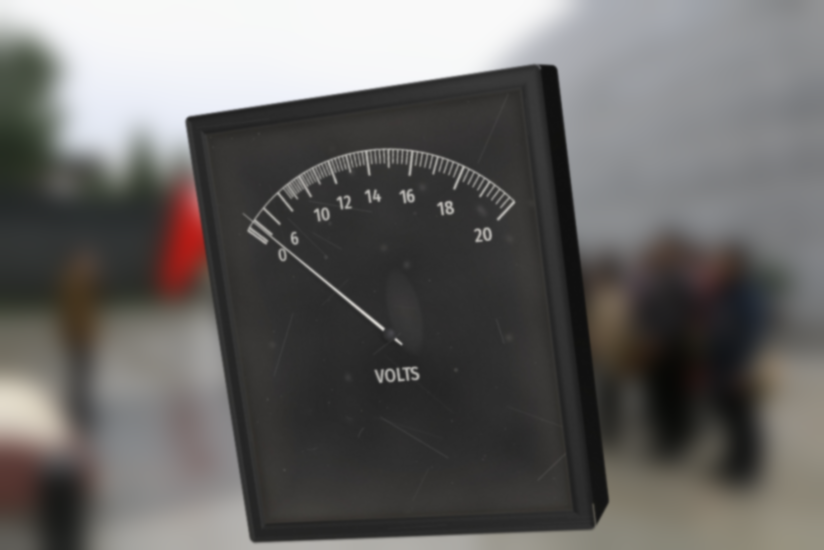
4 V
